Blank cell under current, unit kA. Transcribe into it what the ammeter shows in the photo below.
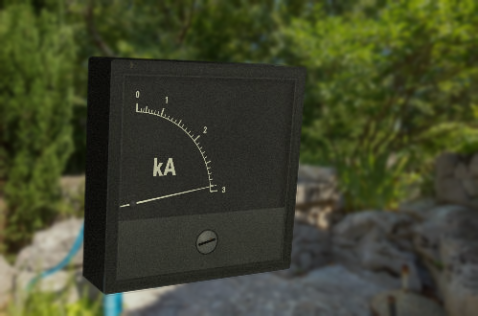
2.9 kA
